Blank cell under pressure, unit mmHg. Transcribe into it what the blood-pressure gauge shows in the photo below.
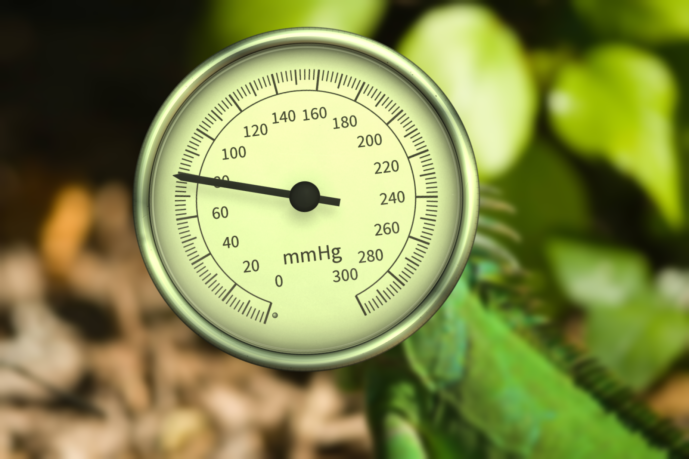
78 mmHg
